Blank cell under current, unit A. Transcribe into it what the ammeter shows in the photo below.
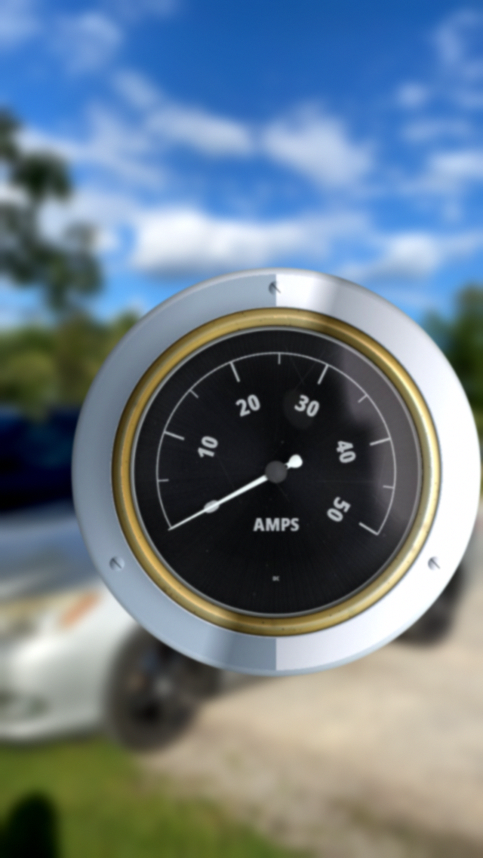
0 A
